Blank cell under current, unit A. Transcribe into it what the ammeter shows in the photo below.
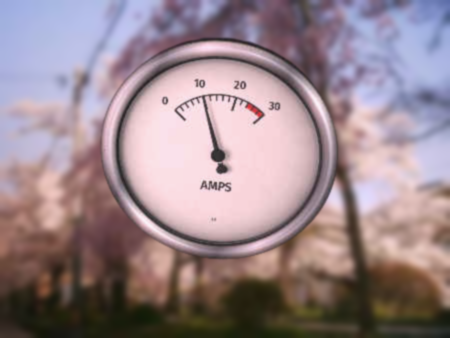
10 A
